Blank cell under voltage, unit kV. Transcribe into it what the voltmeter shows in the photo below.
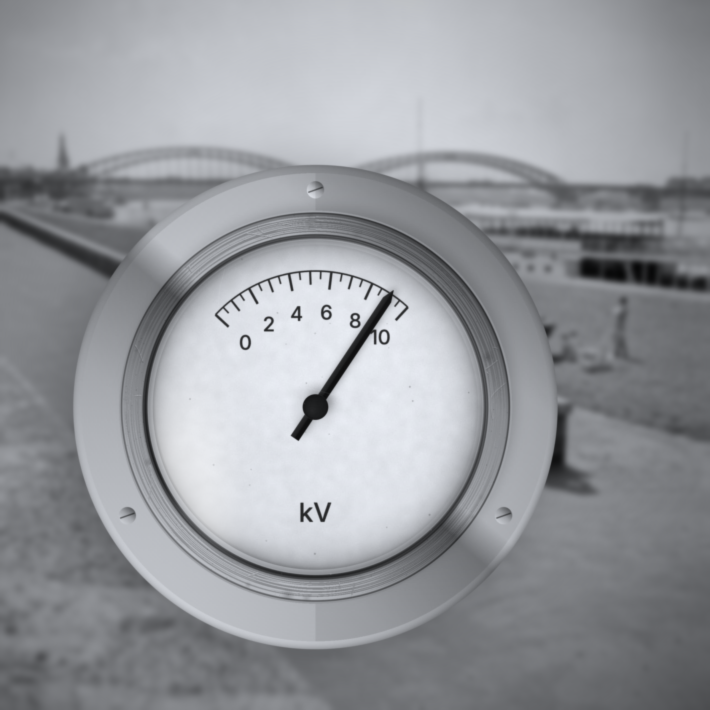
9 kV
